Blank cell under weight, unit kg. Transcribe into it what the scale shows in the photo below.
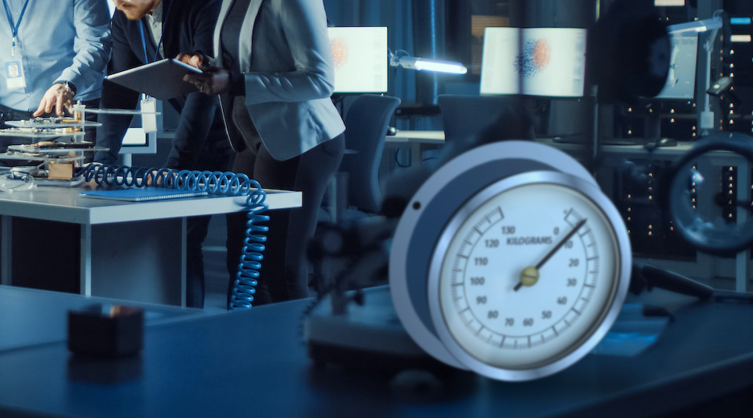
5 kg
